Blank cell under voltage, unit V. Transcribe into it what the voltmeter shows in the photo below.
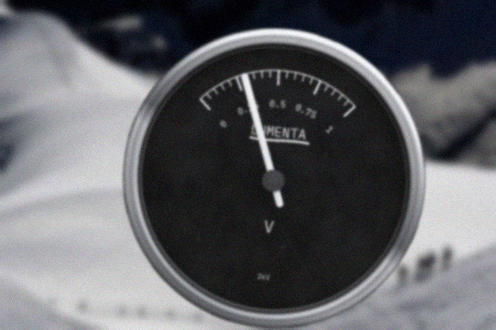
0.3 V
